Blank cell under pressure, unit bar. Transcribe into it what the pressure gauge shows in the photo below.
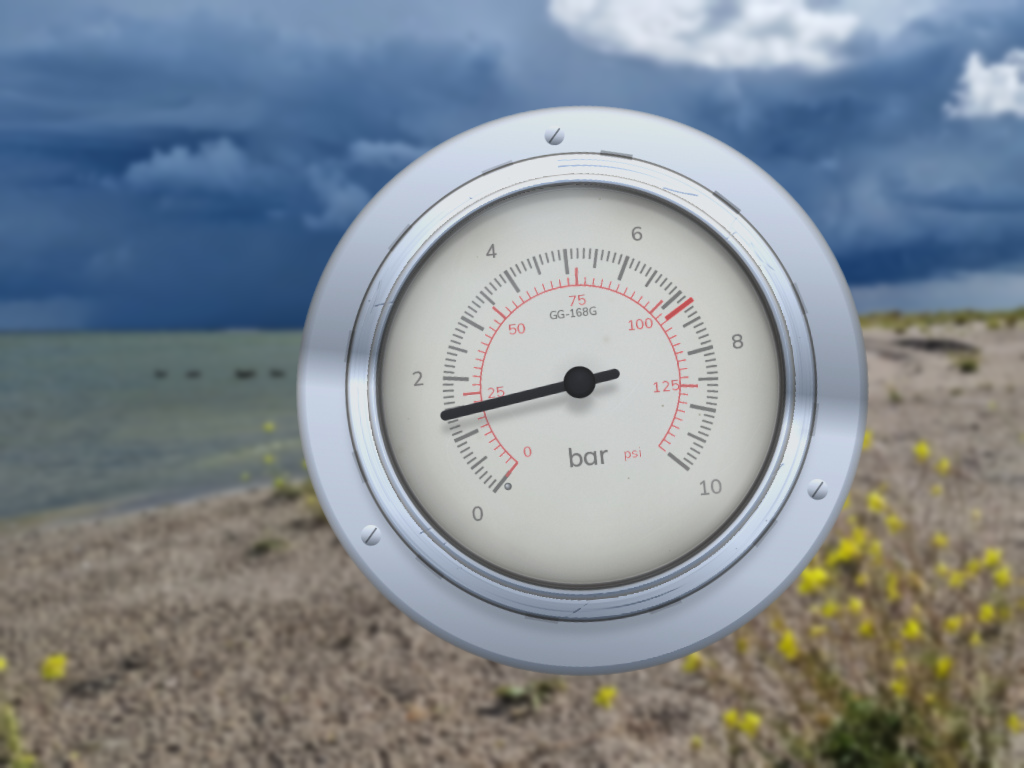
1.4 bar
